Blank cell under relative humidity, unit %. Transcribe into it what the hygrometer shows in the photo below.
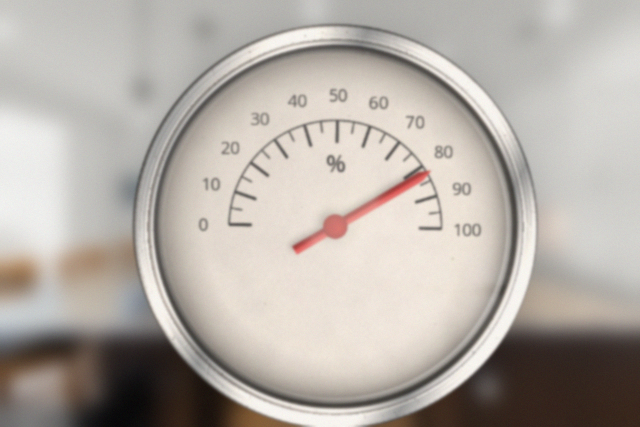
82.5 %
